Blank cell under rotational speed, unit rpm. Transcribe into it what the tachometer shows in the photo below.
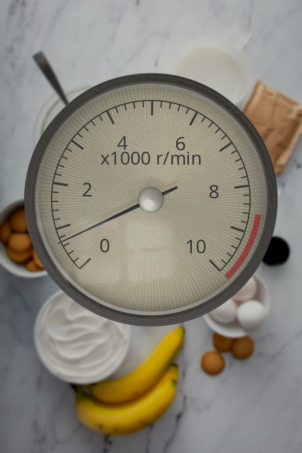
700 rpm
